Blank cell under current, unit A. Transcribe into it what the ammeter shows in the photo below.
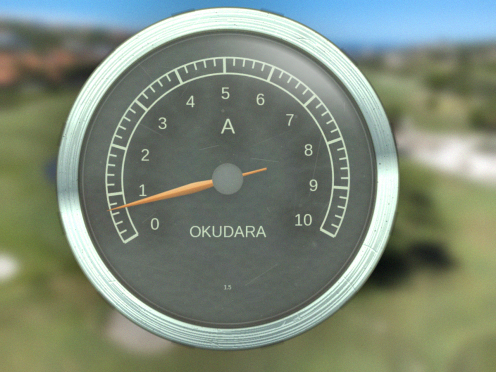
0.7 A
